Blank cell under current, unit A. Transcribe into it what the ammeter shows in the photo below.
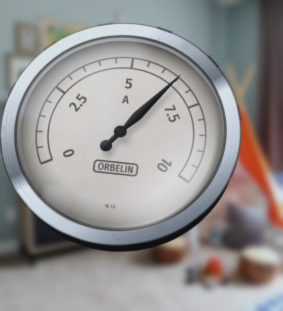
6.5 A
